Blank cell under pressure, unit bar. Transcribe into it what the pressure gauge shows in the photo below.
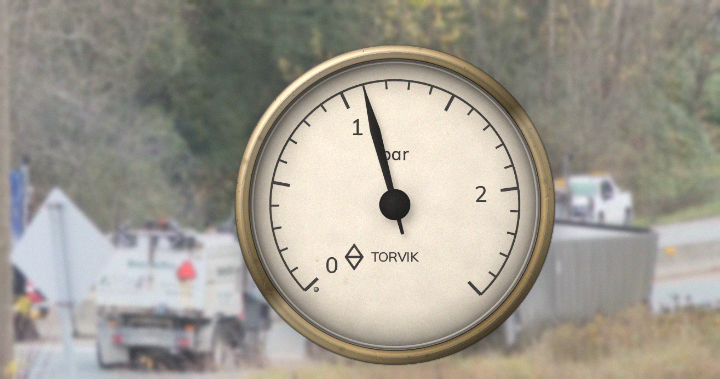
1.1 bar
